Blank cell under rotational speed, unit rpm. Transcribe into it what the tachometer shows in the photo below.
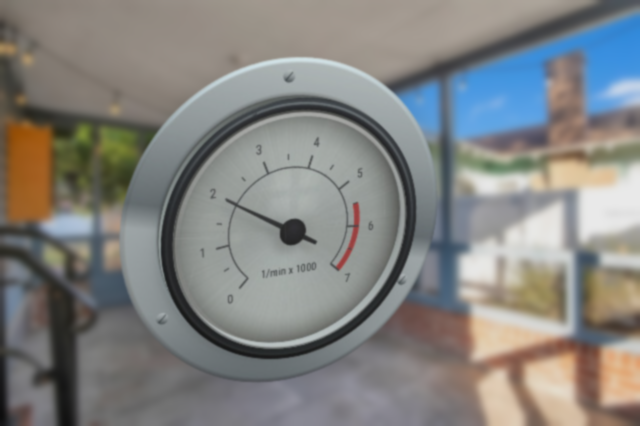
2000 rpm
